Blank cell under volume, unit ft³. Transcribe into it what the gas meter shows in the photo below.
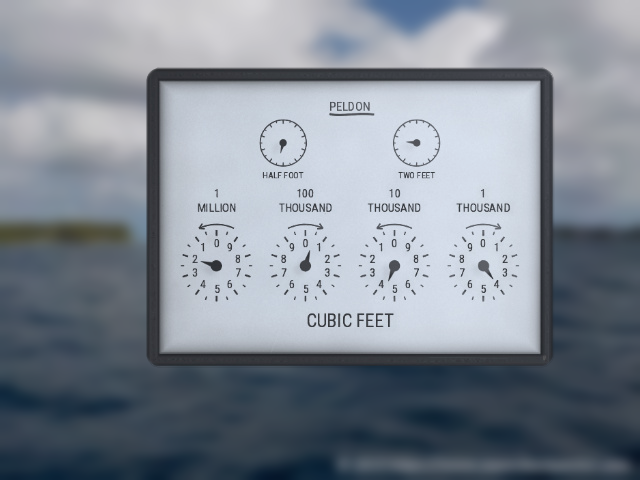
204400 ft³
